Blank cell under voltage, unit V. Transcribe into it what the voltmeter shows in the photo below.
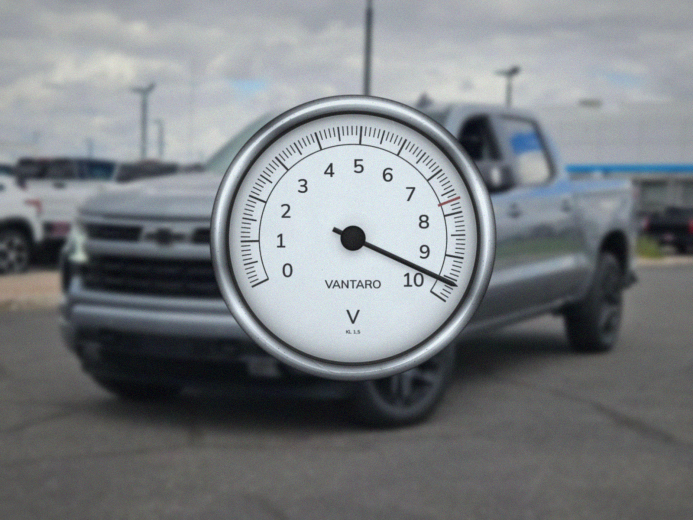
9.6 V
